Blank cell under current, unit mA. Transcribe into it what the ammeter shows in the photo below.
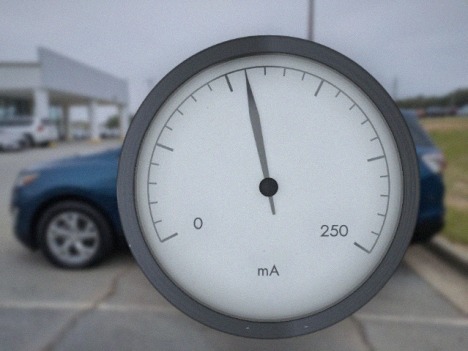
110 mA
